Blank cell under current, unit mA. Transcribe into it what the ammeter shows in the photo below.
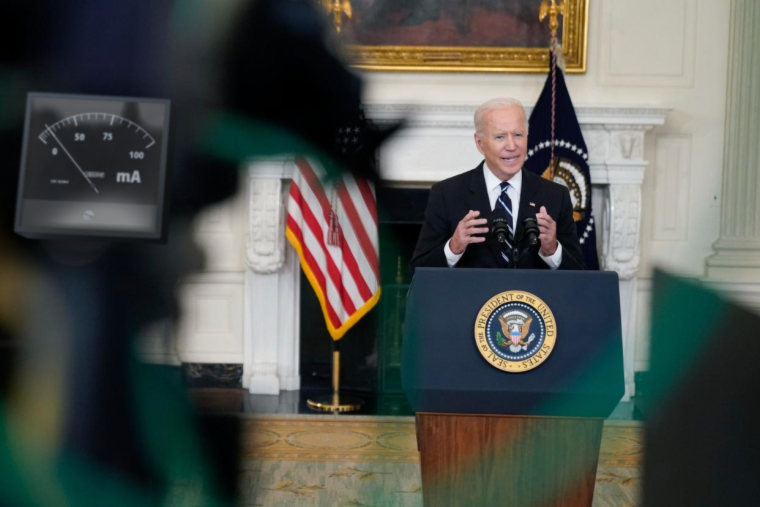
25 mA
